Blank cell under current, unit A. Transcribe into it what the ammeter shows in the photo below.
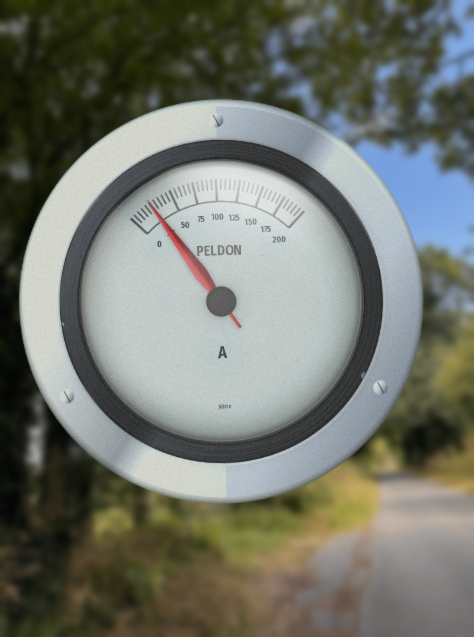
25 A
